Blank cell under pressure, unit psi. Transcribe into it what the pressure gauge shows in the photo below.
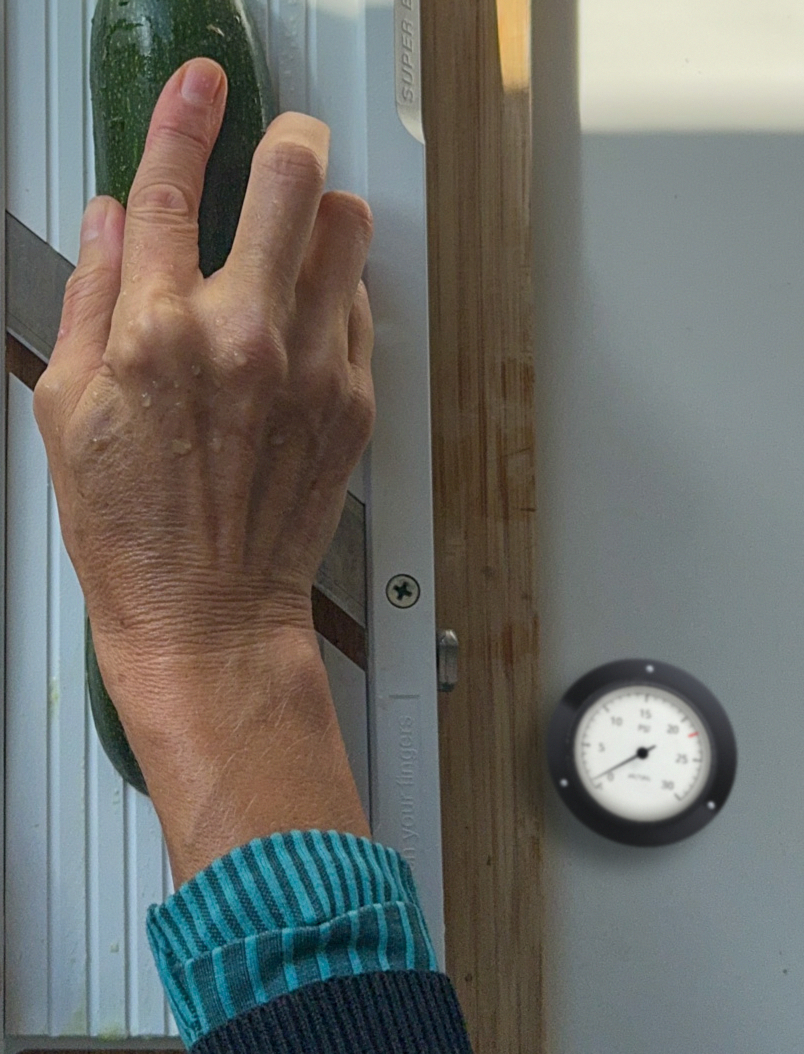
1 psi
